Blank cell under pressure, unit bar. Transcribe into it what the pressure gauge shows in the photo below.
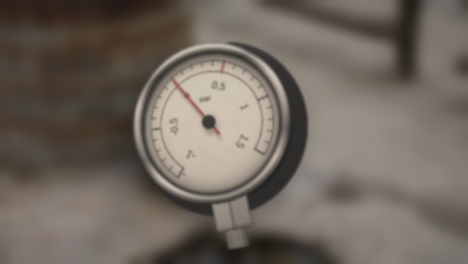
0 bar
